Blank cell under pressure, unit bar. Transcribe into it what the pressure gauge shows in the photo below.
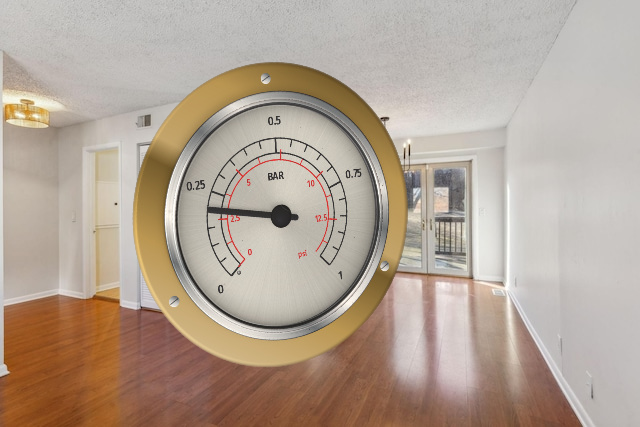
0.2 bar
